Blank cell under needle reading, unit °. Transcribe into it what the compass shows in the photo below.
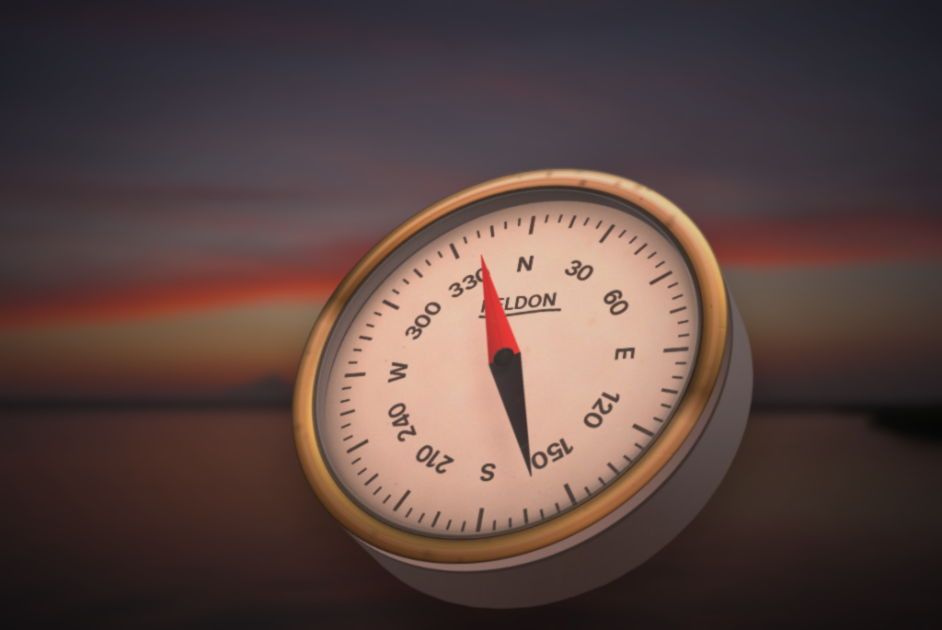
340 °
